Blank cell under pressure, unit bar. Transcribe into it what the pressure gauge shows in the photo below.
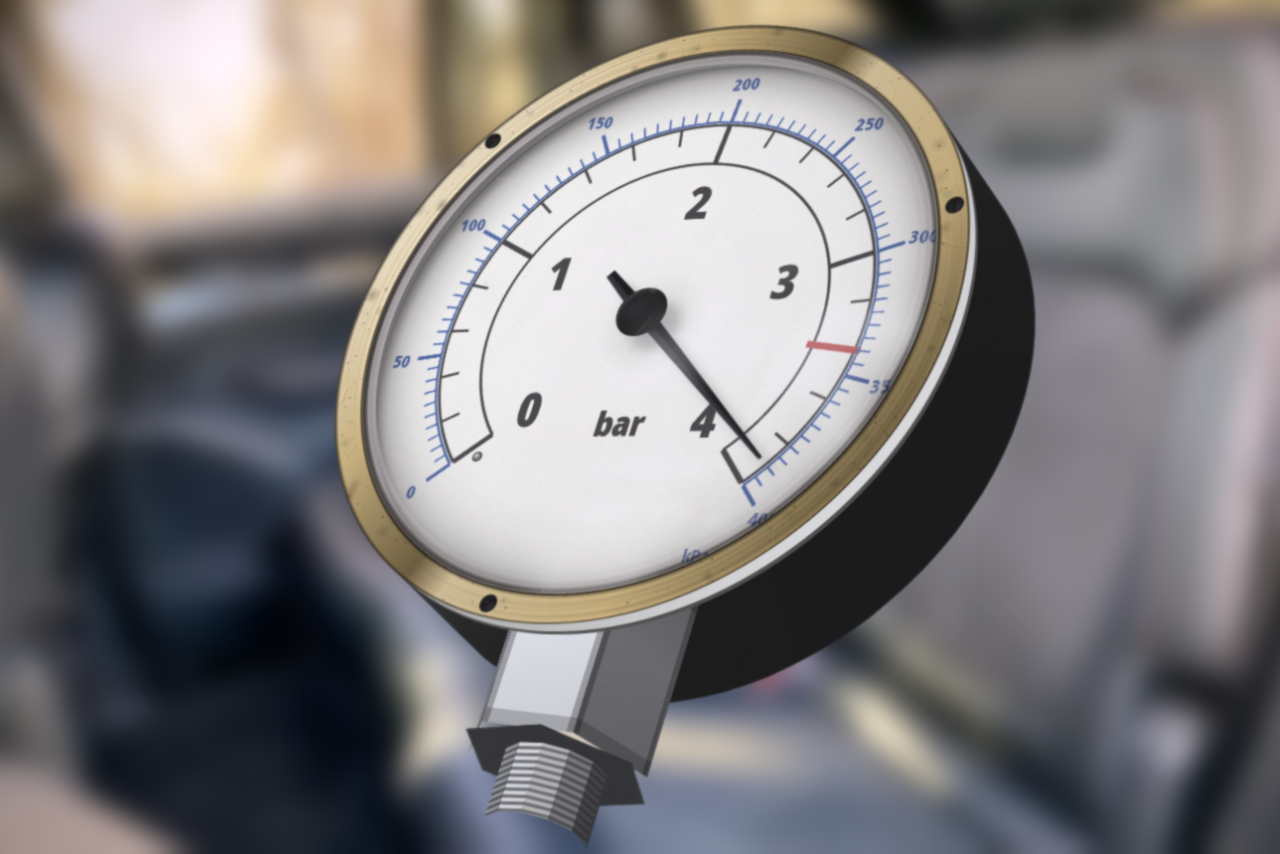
3.9 bar
